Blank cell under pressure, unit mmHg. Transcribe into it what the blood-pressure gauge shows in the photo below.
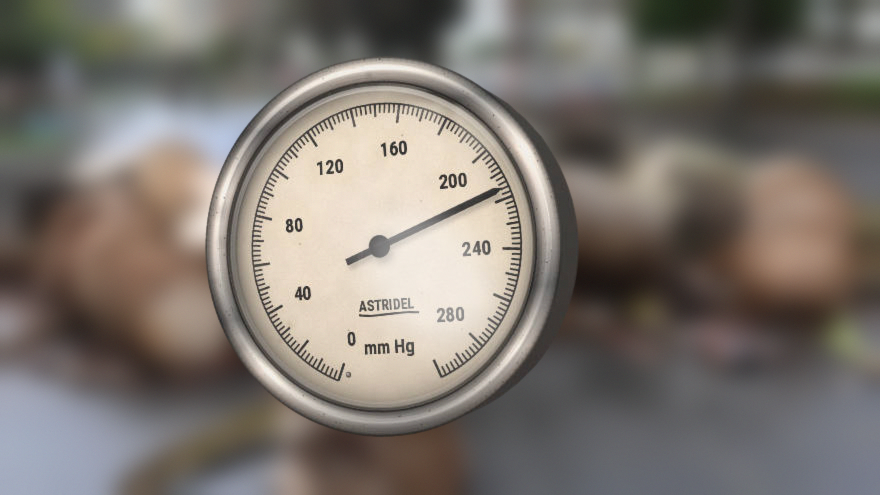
216 mmHg
